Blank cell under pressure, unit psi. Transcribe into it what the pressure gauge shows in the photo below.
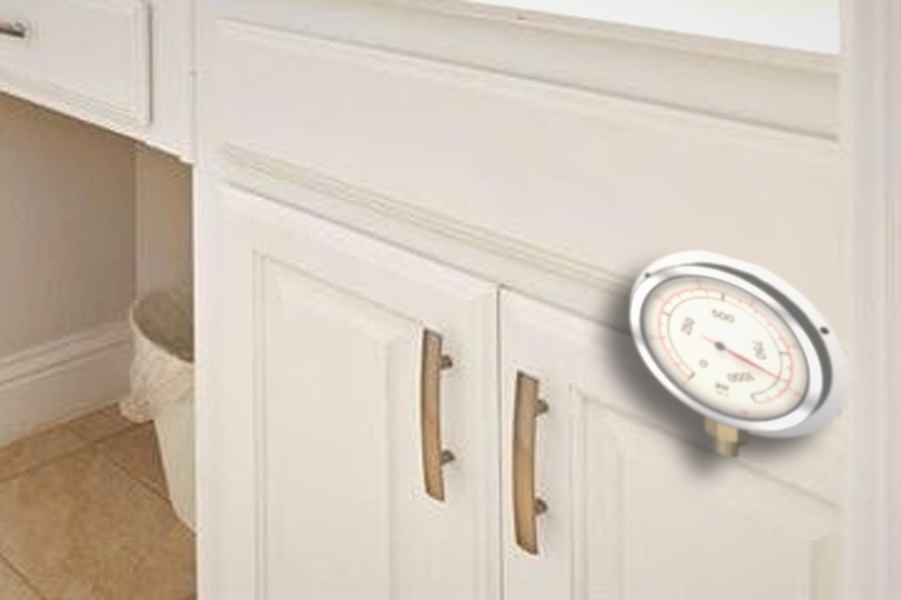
850 psi
